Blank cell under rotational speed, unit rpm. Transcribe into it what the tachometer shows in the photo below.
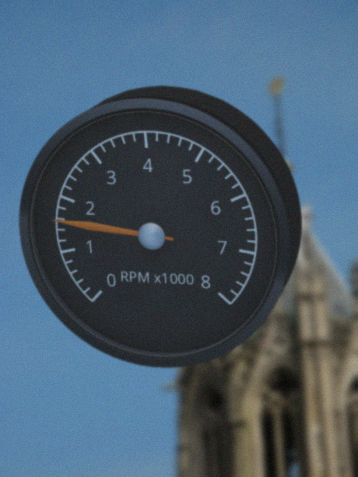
1600 rpm
